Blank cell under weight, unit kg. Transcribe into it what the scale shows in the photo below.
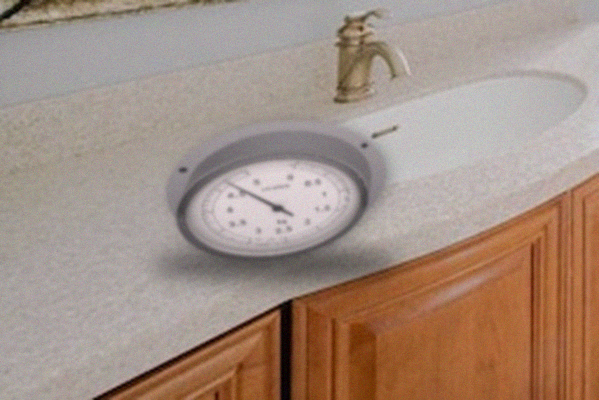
4.75 kg
